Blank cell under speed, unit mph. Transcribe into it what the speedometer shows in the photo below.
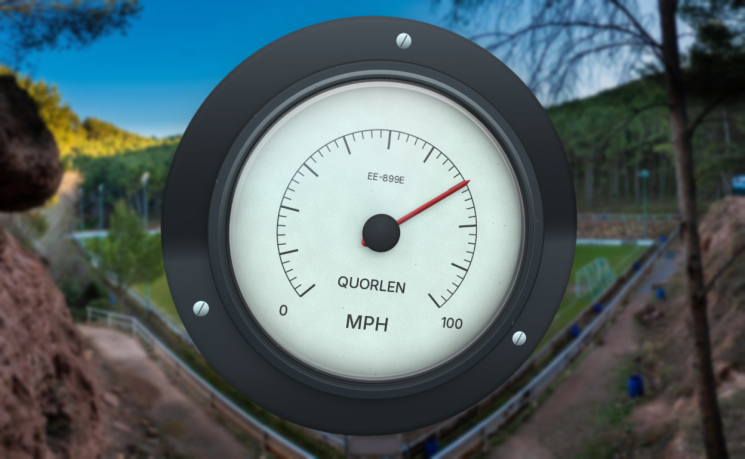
70 mph
